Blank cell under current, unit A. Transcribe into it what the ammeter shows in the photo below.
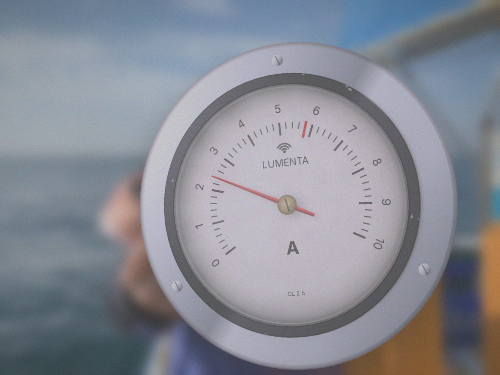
2.4 A
